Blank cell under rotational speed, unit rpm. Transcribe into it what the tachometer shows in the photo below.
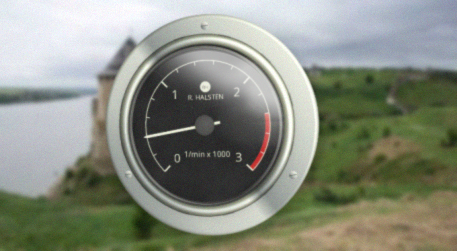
400 rpm
